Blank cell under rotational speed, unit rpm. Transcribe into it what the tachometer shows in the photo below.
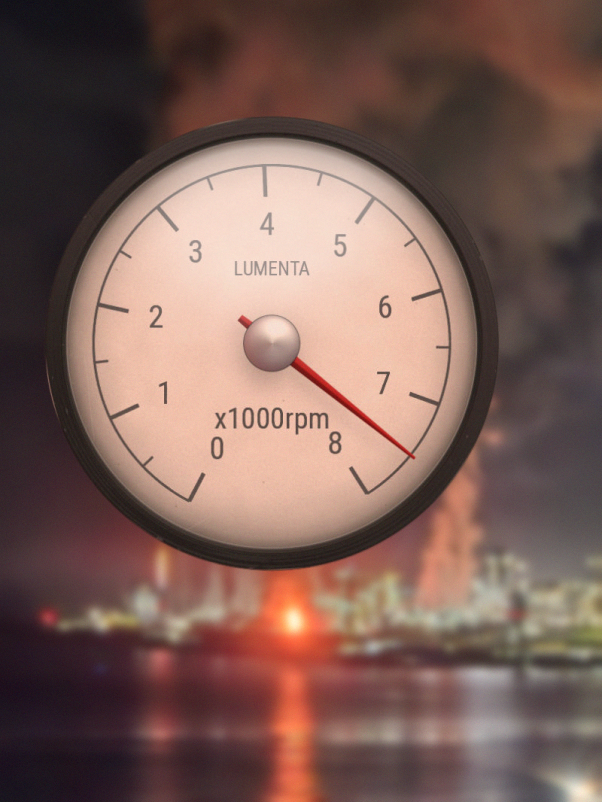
7500 rpm
